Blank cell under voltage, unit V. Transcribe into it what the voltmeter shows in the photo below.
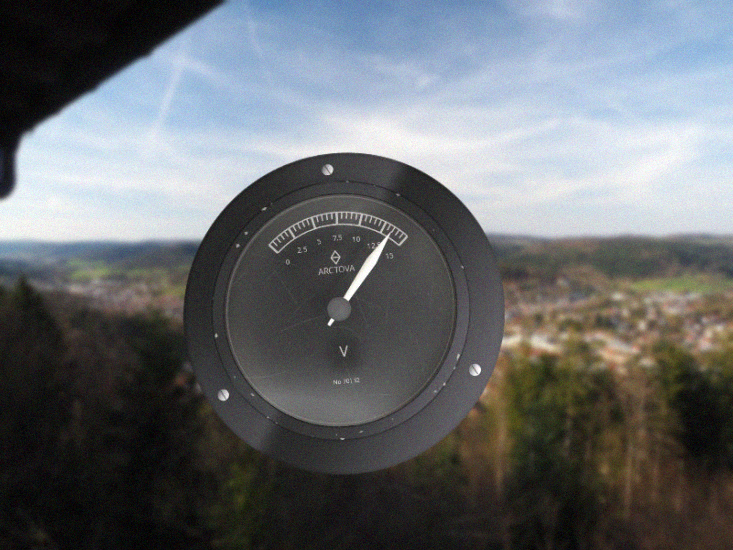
13.5 V
